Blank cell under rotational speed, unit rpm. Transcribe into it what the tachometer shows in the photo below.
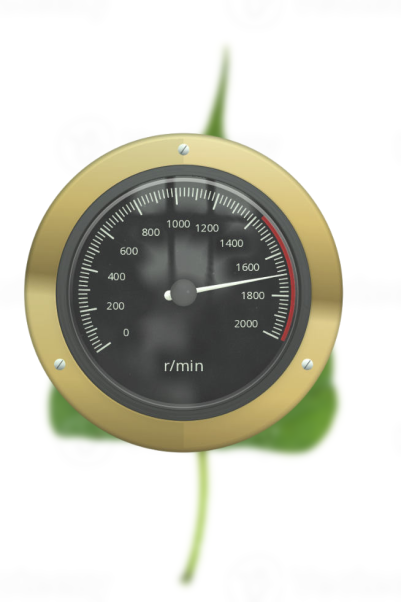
1700 rpm
